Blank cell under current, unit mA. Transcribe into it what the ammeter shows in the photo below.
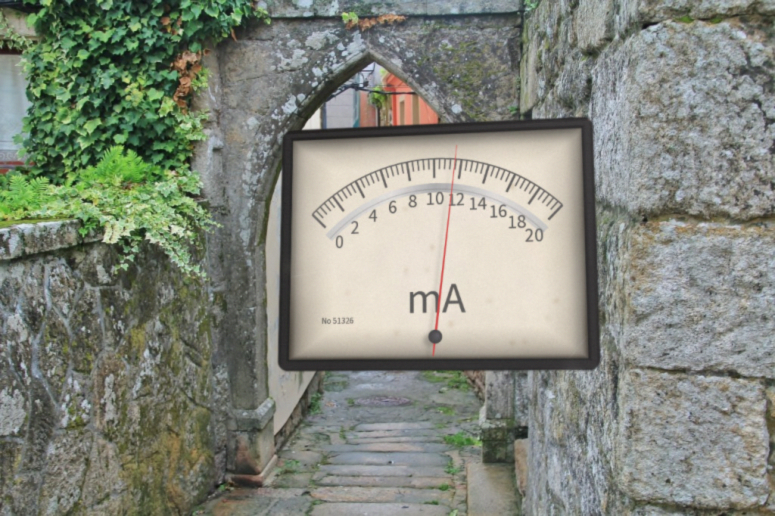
11.6 mA
